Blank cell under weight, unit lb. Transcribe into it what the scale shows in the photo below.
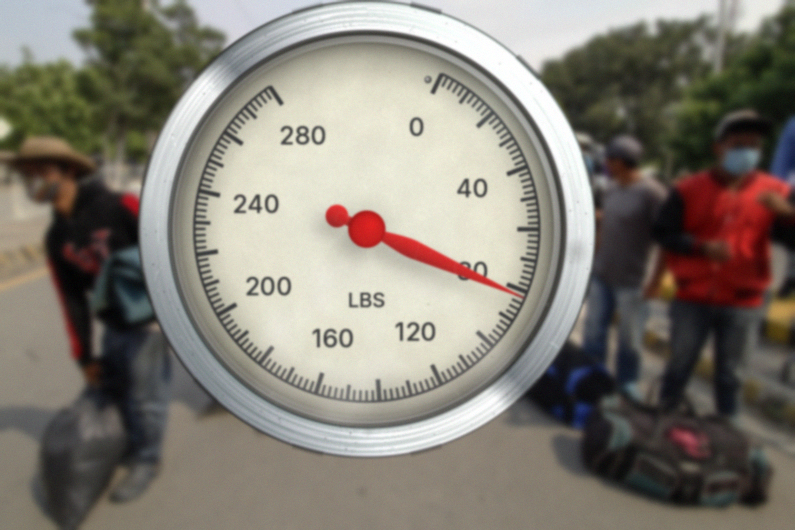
82 lb
